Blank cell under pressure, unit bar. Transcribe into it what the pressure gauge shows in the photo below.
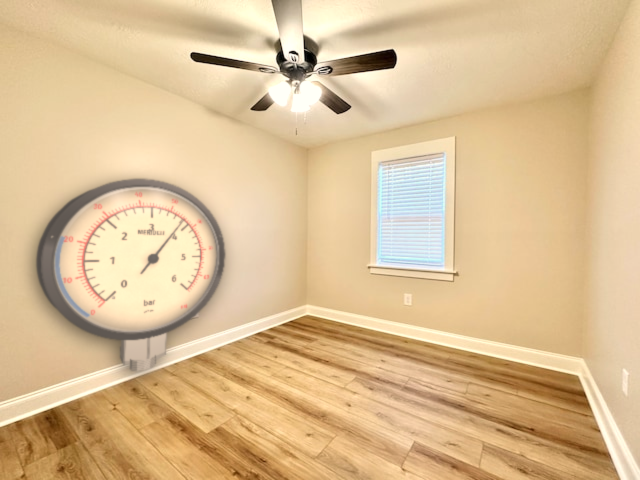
3.8 bar
